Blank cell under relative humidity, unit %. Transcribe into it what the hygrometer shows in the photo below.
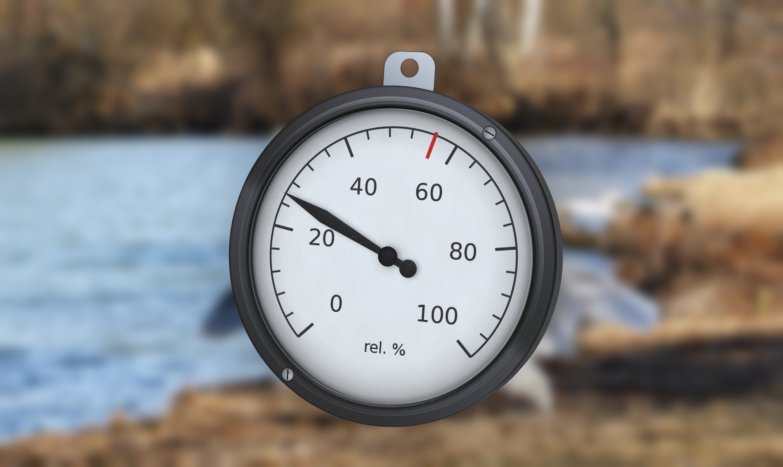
26 %
